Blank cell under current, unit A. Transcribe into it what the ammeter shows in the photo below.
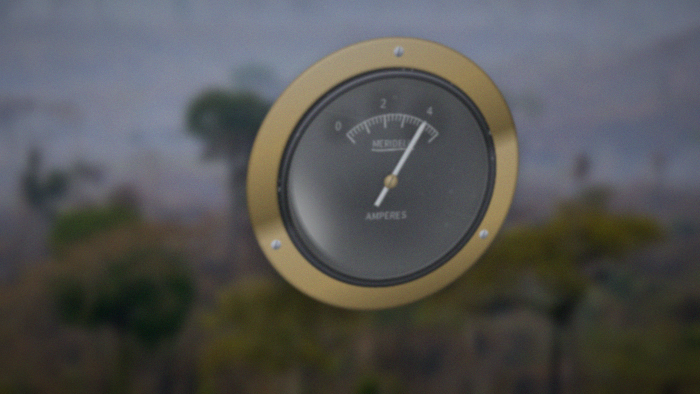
4 A
